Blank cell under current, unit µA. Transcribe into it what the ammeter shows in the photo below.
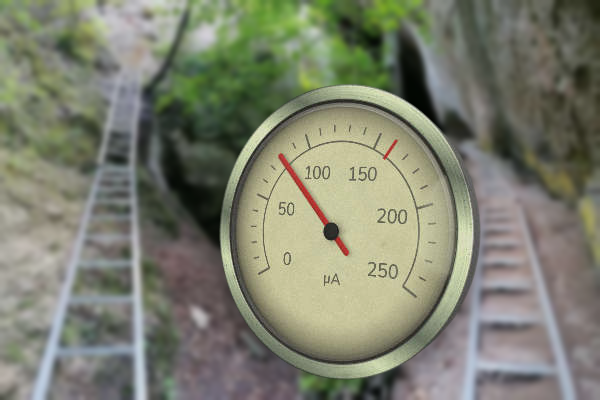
80 µA
